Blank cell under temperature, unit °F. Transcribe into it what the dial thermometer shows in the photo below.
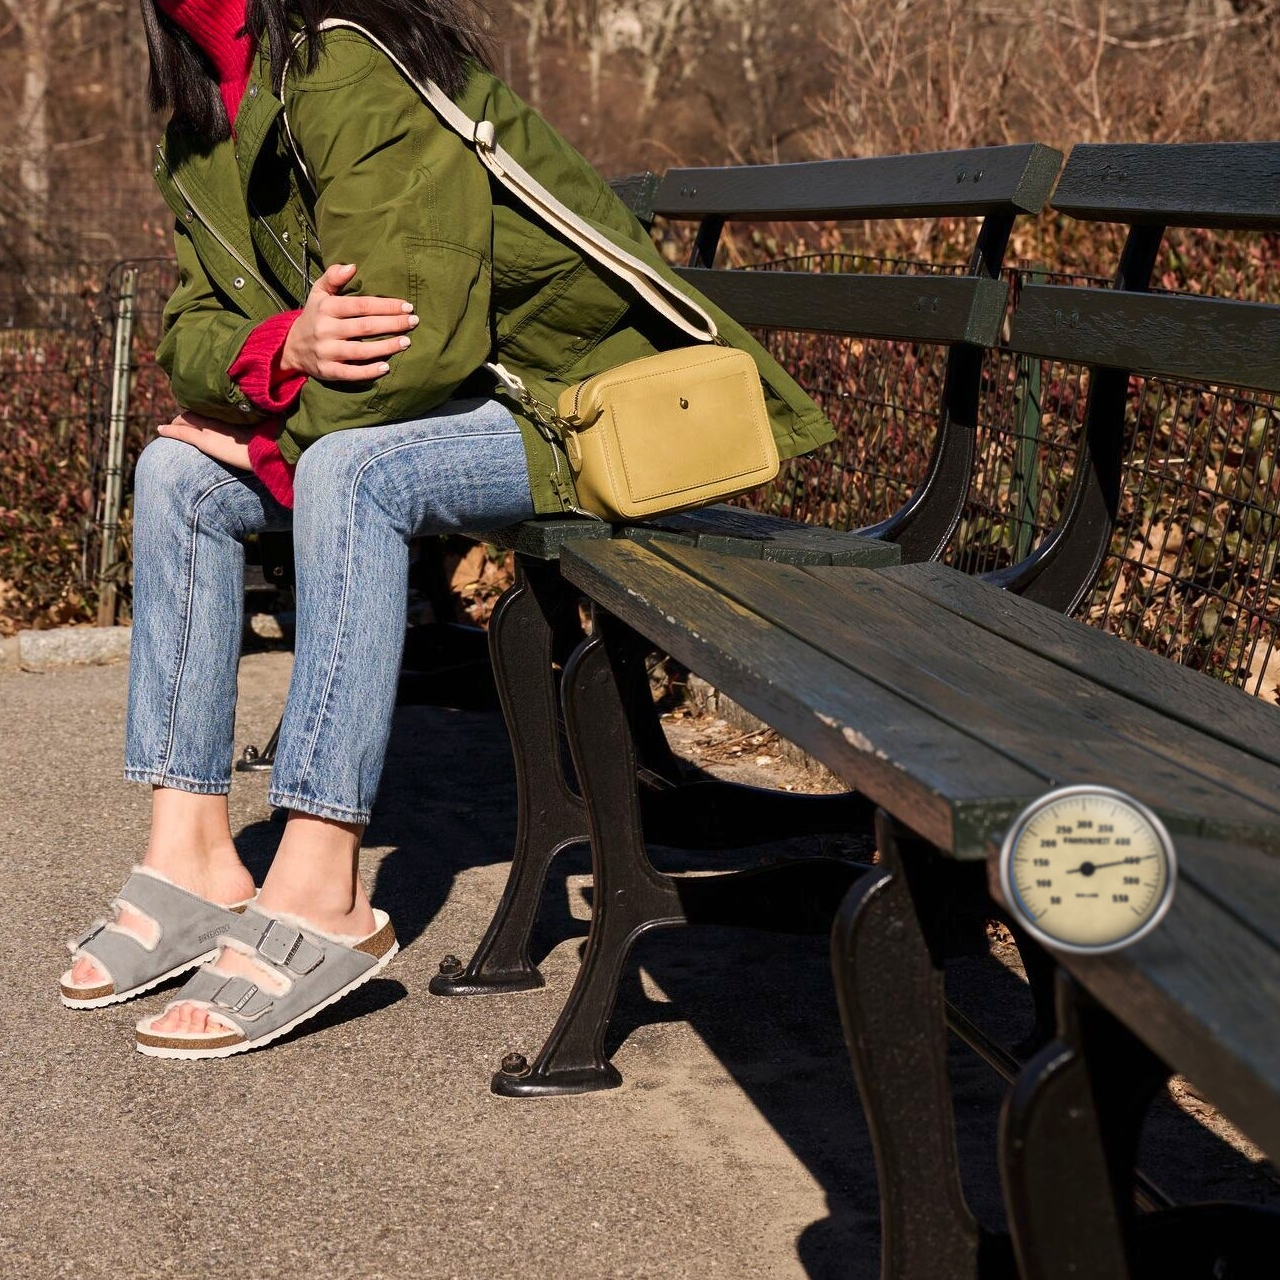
450 °F
